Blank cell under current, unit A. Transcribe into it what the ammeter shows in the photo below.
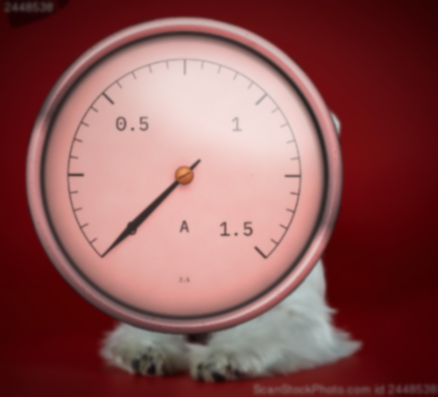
0 A
